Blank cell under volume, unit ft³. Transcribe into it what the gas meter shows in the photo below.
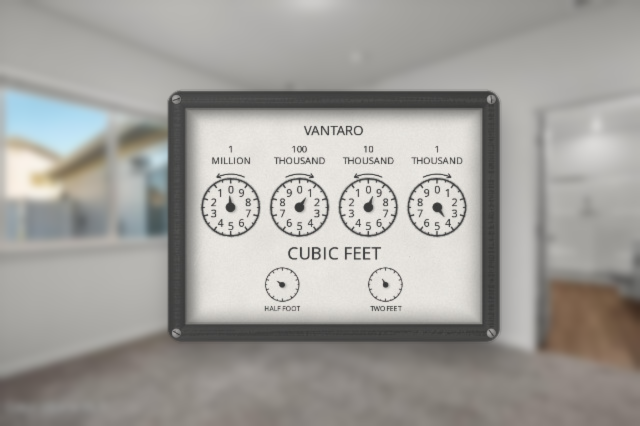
9400 ft³
